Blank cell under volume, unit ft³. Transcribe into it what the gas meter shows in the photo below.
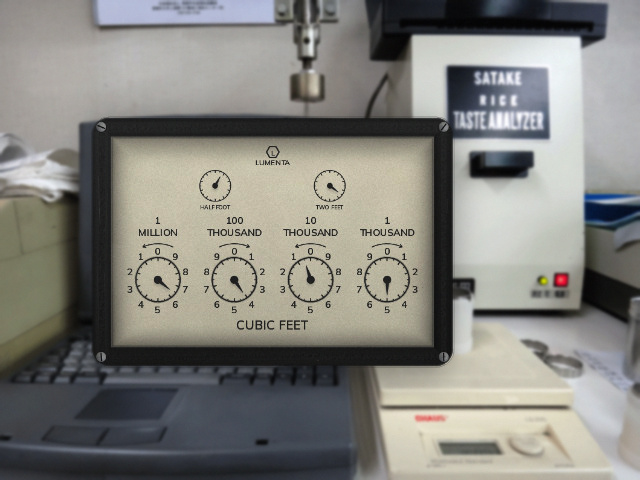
640500 ft³
